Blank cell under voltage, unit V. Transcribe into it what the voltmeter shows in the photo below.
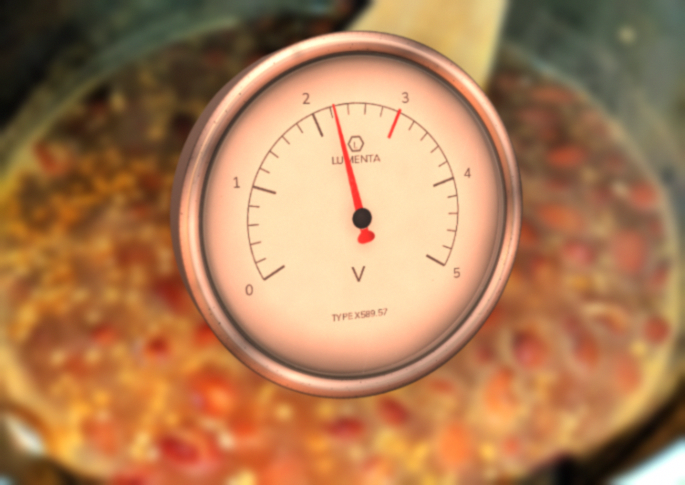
2.2 V
